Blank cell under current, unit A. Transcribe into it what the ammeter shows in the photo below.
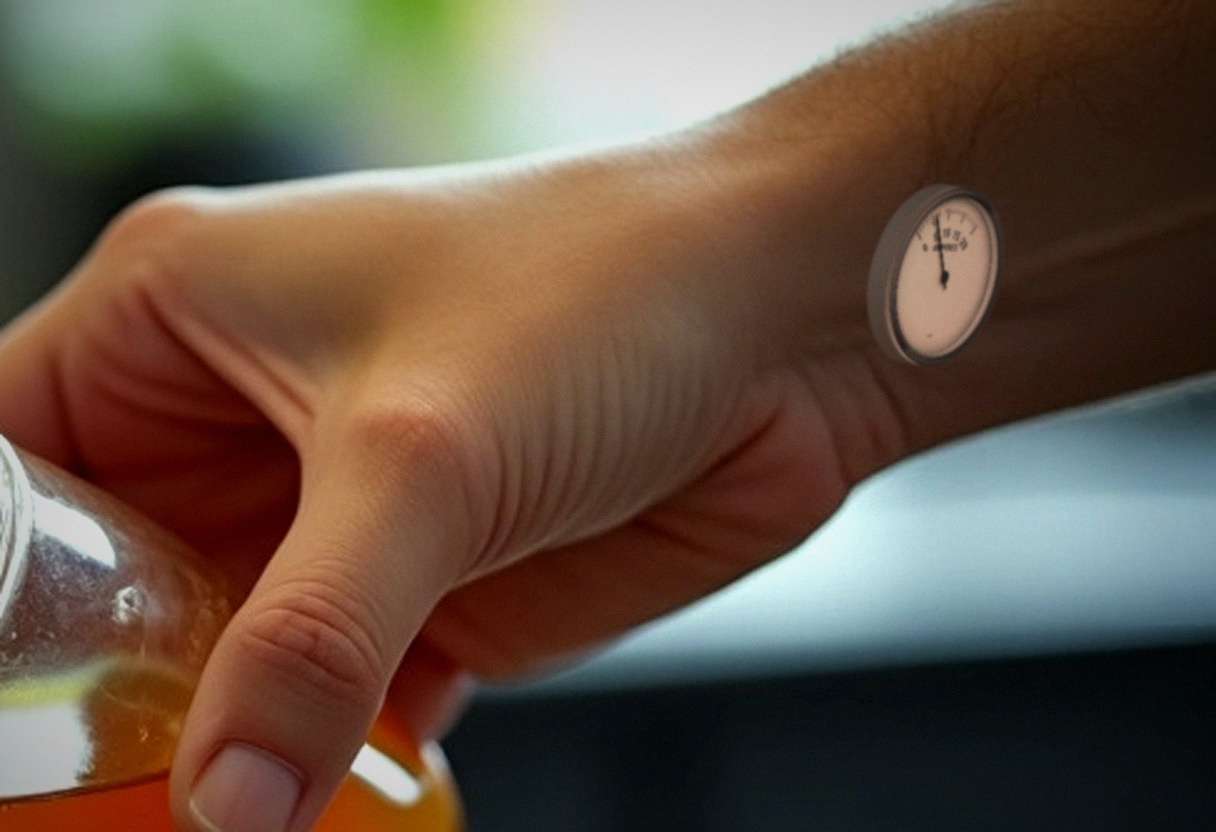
5 A
